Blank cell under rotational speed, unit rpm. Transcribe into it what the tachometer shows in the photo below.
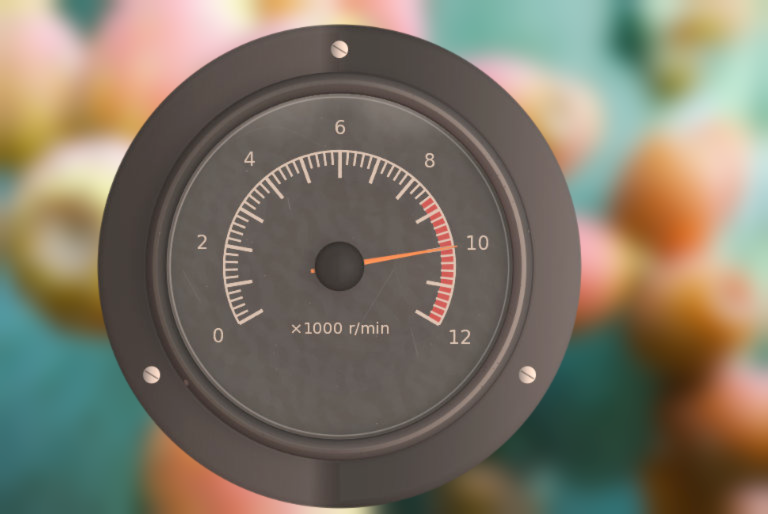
10000 rpm
